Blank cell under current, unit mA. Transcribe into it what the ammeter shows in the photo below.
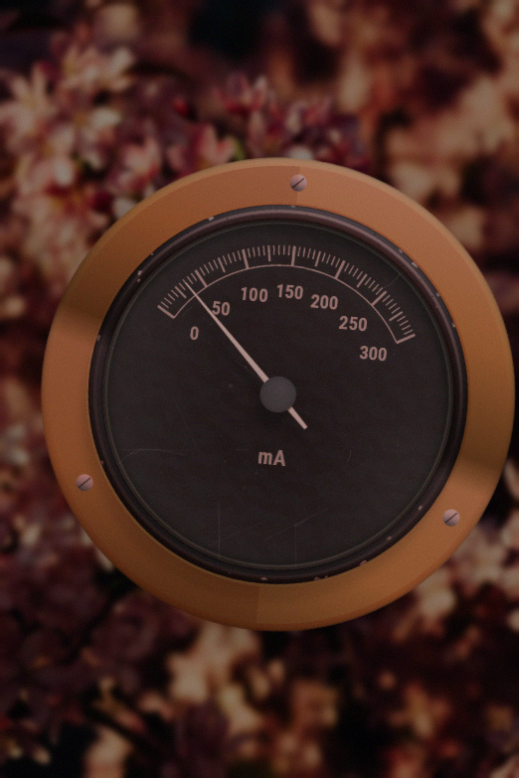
35 mA
